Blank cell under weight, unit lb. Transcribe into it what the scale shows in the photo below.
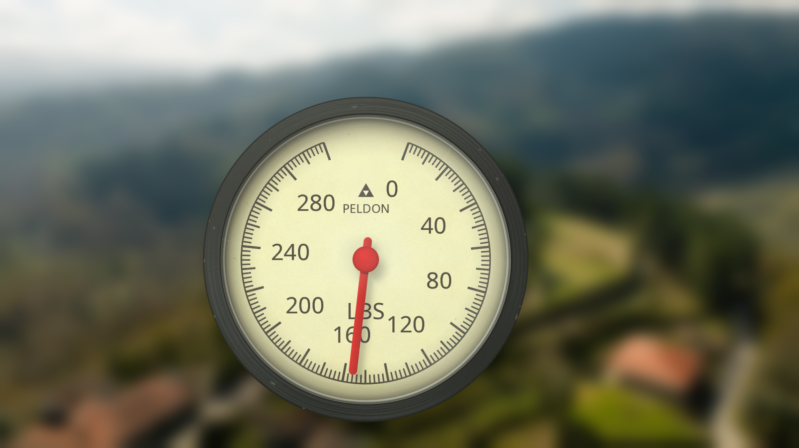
156 lb
